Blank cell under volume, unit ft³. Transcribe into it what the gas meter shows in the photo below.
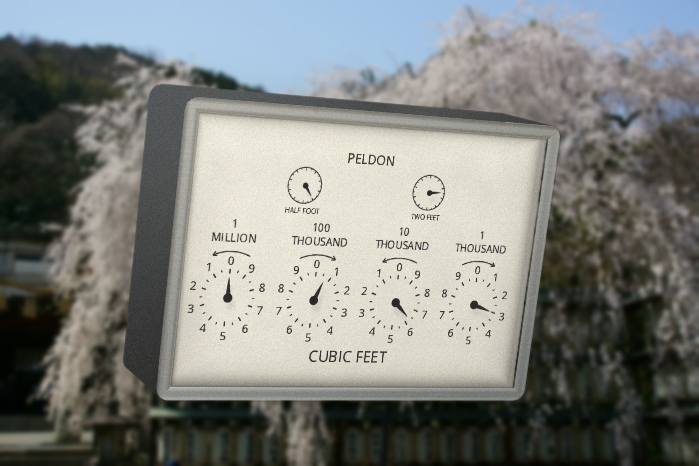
6300 ft³
